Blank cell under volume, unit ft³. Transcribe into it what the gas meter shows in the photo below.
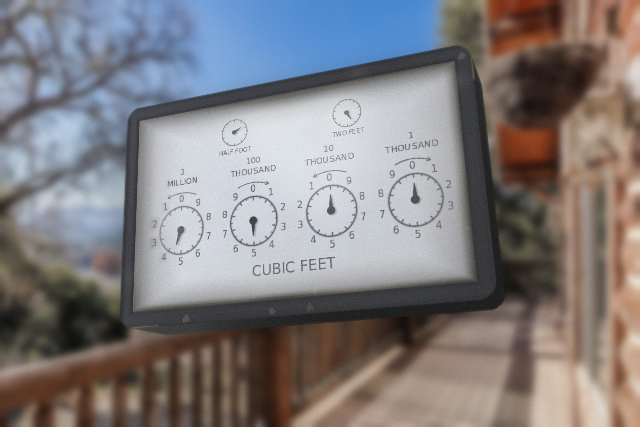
450000 ft³
